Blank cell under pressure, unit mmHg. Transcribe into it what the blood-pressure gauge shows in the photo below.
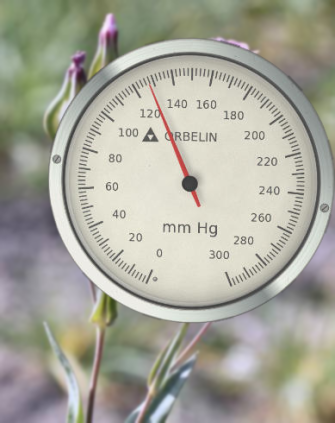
128 mmHg
